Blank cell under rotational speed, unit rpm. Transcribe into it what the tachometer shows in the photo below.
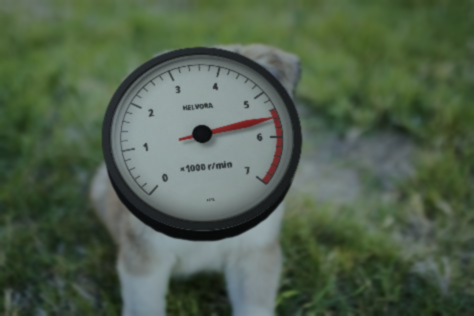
5600 rpm
